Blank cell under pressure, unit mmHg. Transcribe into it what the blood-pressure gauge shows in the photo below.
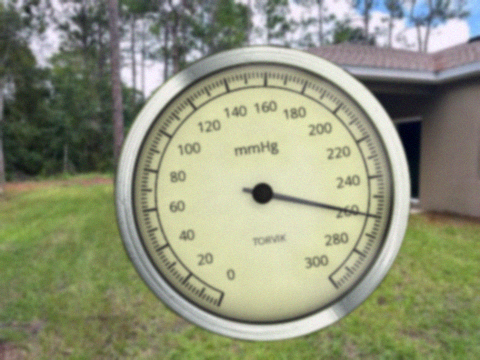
260 mmHg
